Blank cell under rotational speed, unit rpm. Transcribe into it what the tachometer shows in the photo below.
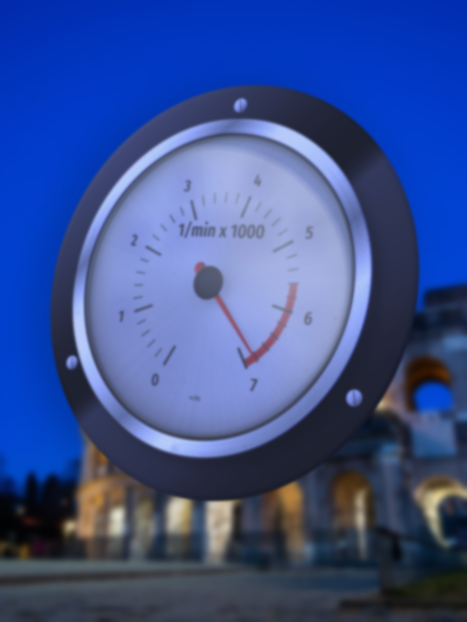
6800 rpm
